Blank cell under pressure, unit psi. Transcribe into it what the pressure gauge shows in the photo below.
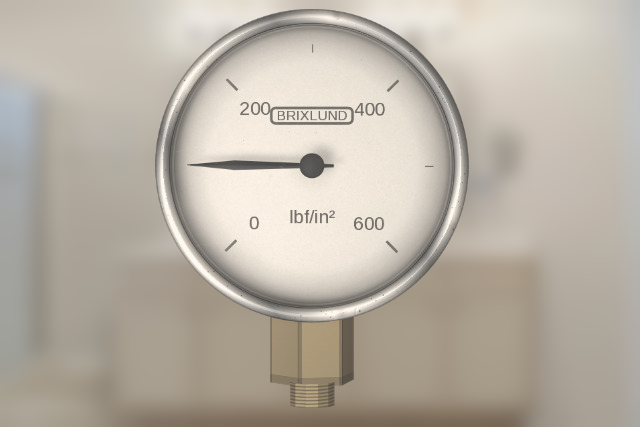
100 psi
